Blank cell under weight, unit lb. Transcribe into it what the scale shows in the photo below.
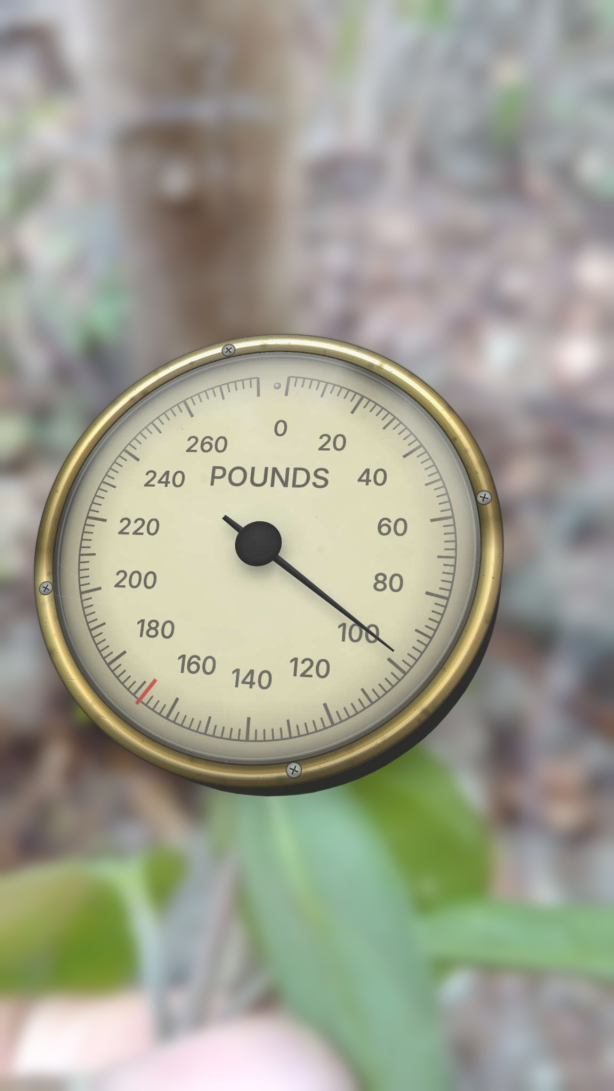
98 lb
